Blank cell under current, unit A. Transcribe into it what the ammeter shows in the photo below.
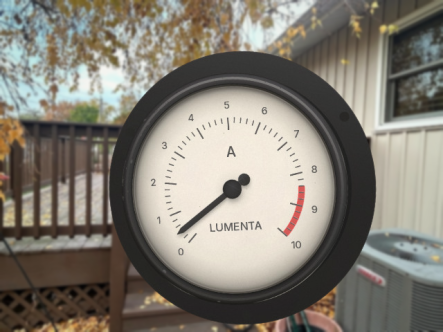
0.4 A
